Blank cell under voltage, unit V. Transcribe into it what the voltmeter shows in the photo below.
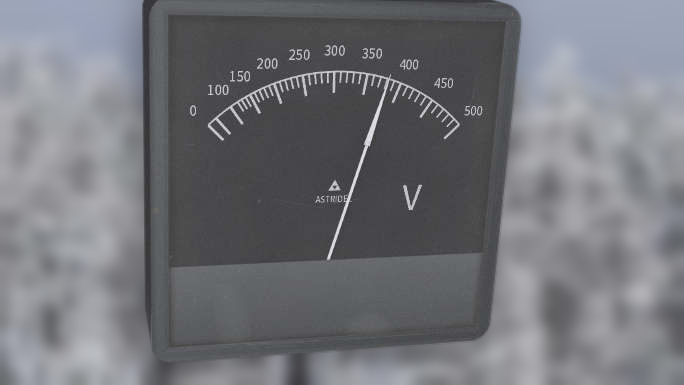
380 V
